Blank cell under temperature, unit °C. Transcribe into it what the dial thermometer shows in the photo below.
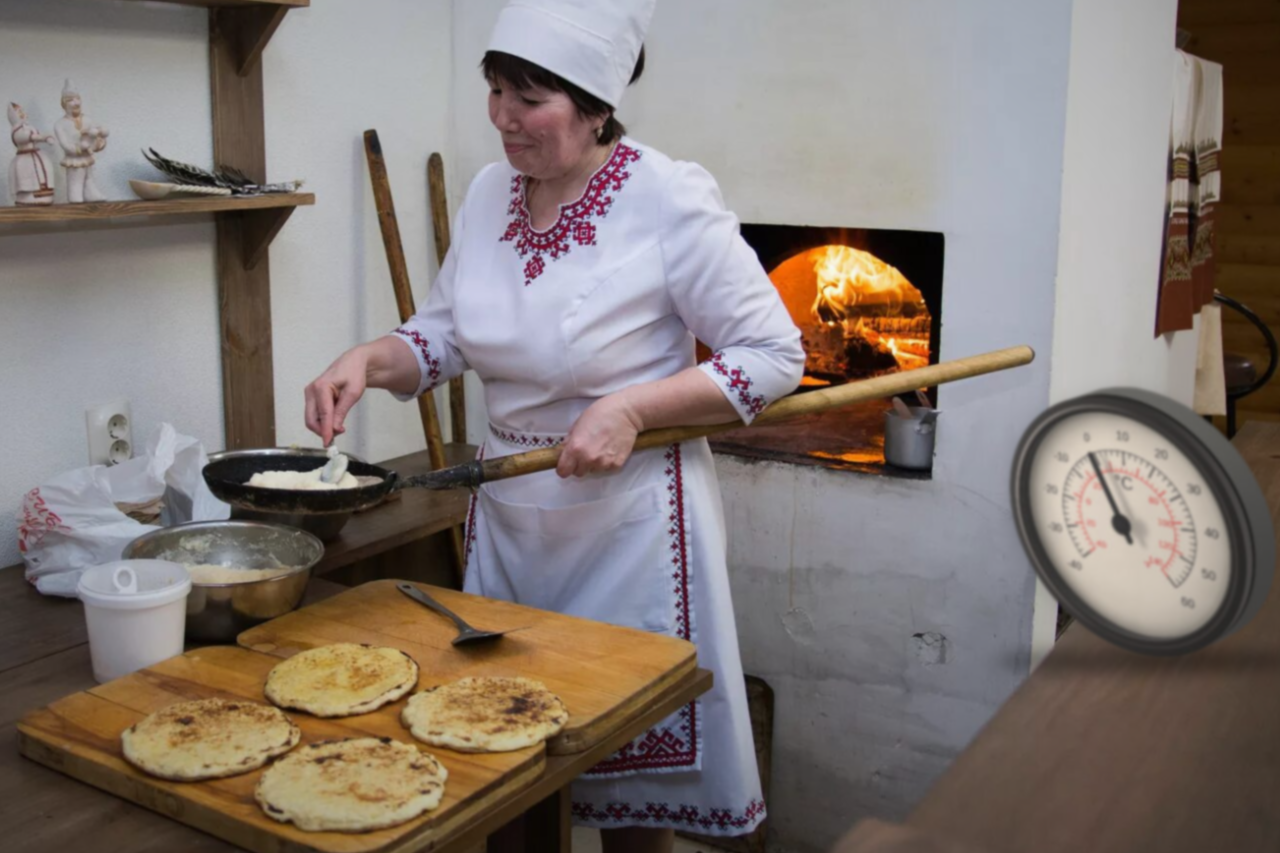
0 °C
